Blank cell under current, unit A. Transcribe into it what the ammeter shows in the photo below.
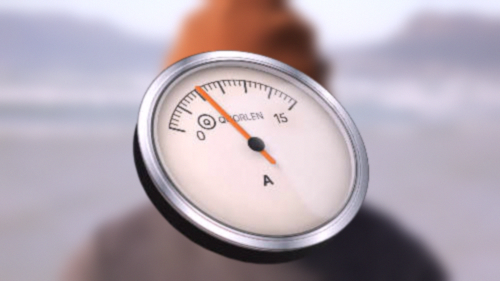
5 A
